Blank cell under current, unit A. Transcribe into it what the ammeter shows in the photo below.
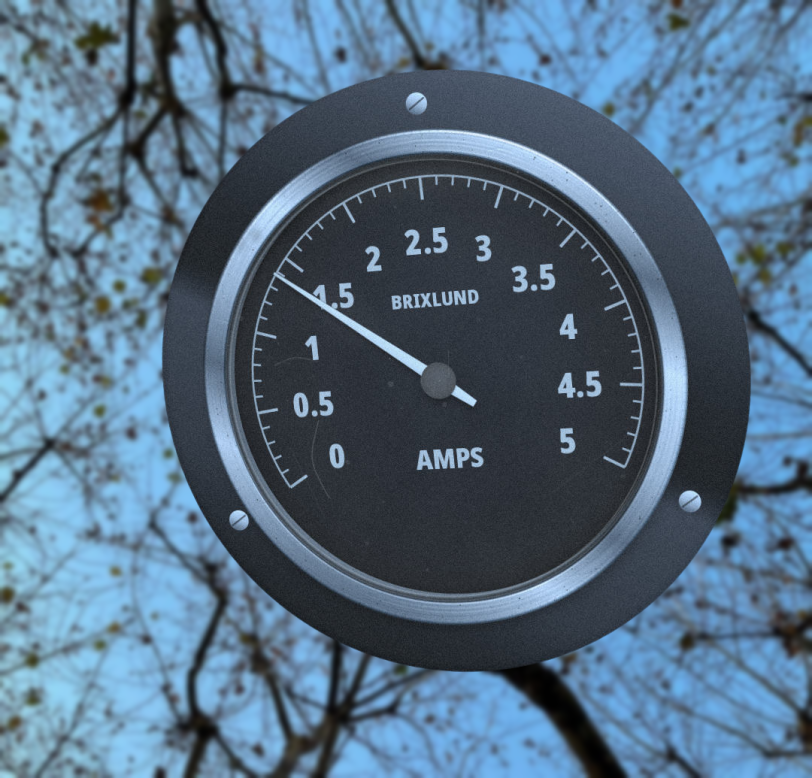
1.4 A
